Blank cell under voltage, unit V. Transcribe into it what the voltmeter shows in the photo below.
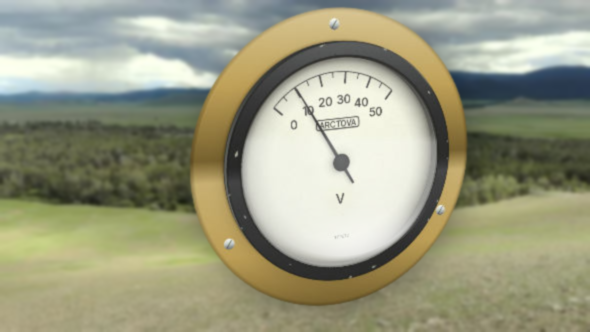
10 V
